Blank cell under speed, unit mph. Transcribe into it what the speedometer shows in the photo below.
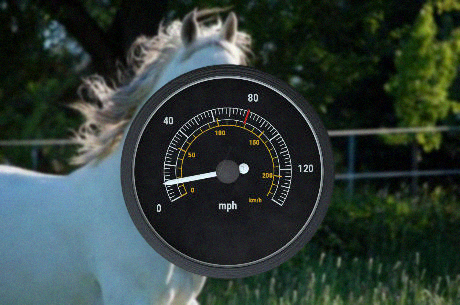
10 mph
